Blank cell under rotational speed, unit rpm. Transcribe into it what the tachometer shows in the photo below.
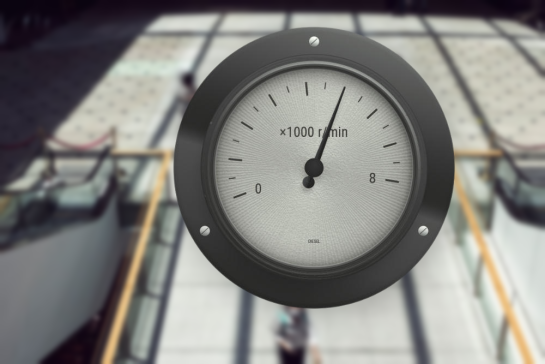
5000 rpm
